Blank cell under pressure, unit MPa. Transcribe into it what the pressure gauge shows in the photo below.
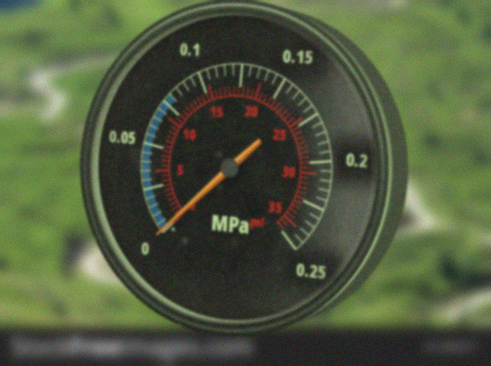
0 MPa
